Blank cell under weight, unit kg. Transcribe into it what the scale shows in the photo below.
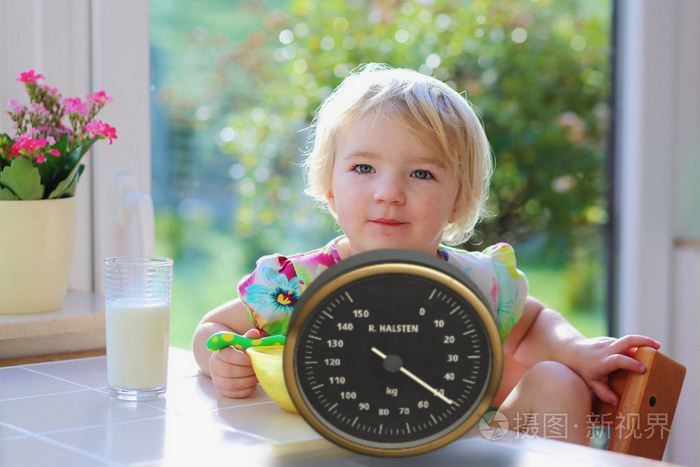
50 kg
